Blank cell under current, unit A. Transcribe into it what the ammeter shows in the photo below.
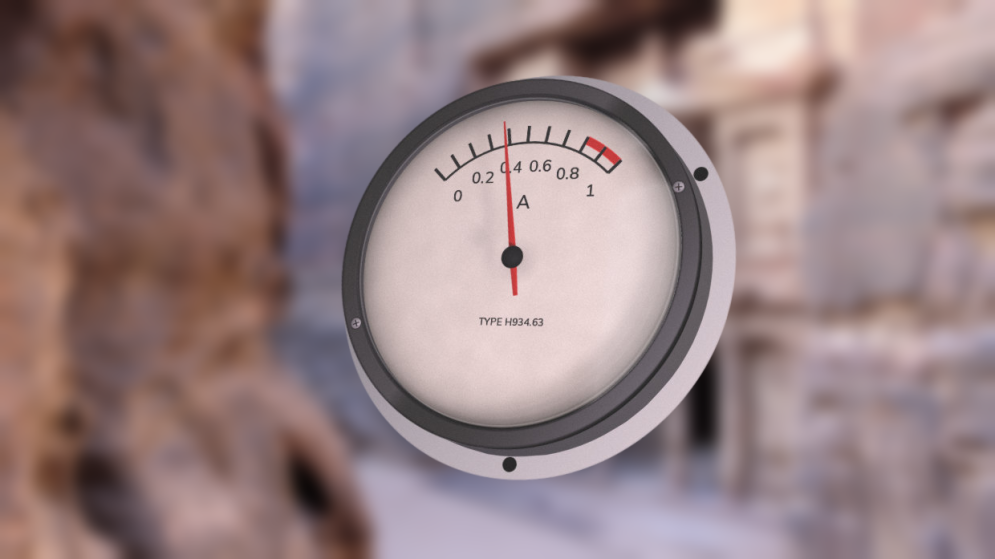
0.4 A
